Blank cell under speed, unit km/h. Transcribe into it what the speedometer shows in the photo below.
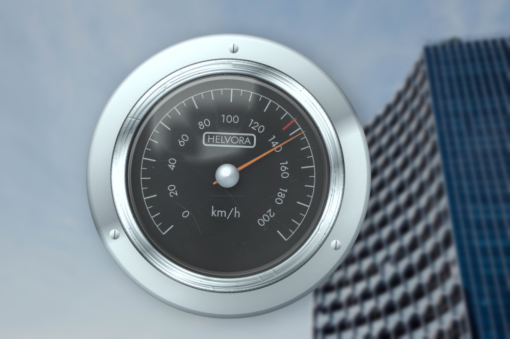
142.5 km/h
